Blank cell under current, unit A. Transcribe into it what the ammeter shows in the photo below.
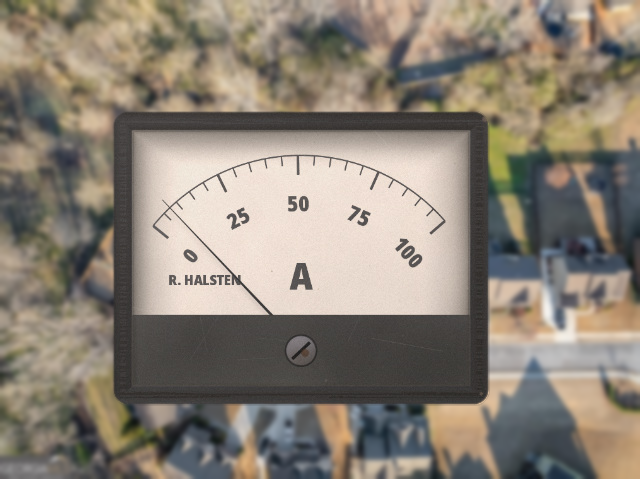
7.5 A
